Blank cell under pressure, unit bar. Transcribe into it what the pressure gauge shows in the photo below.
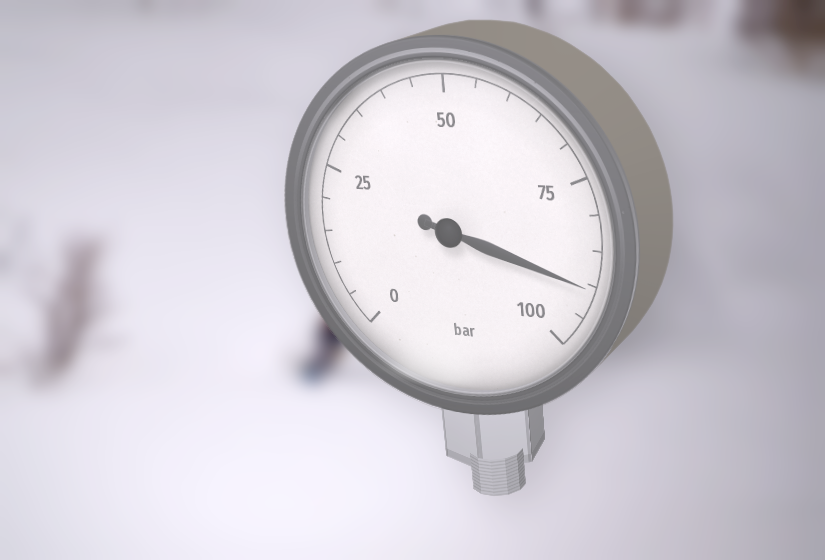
90 bar
